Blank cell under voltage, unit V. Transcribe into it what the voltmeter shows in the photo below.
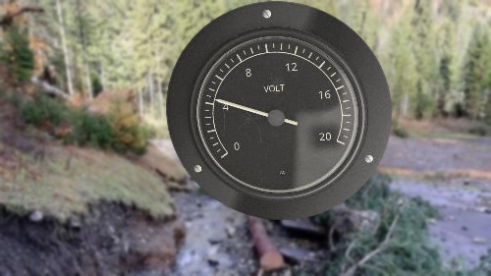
4.5 V
